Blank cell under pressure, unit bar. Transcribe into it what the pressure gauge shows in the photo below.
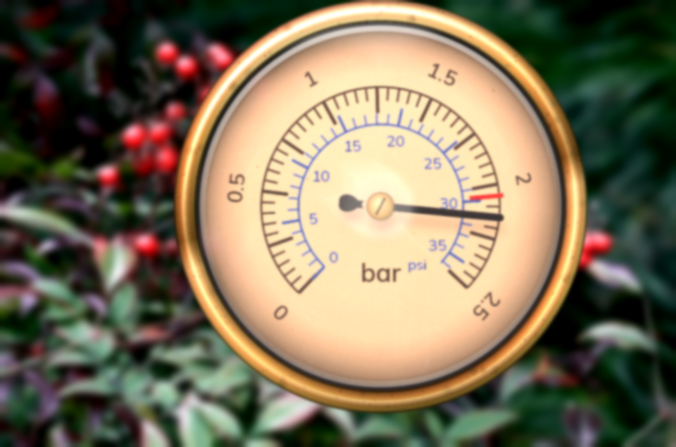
2.15 bar
